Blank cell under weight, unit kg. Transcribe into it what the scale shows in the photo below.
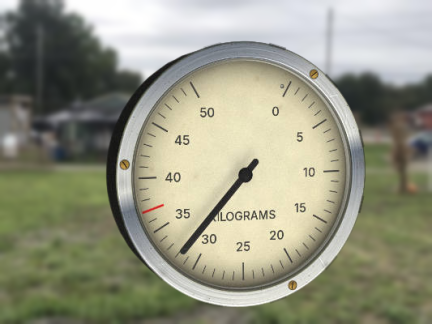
32 kg
